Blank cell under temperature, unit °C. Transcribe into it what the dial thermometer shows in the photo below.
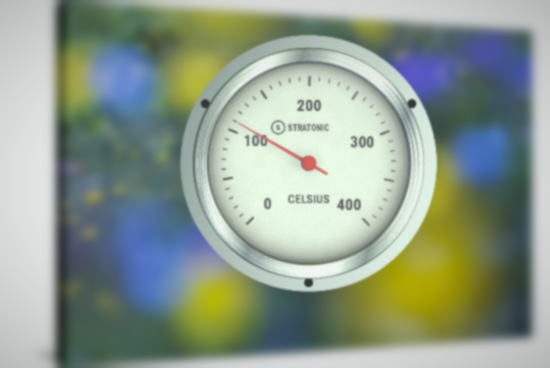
110 °C
